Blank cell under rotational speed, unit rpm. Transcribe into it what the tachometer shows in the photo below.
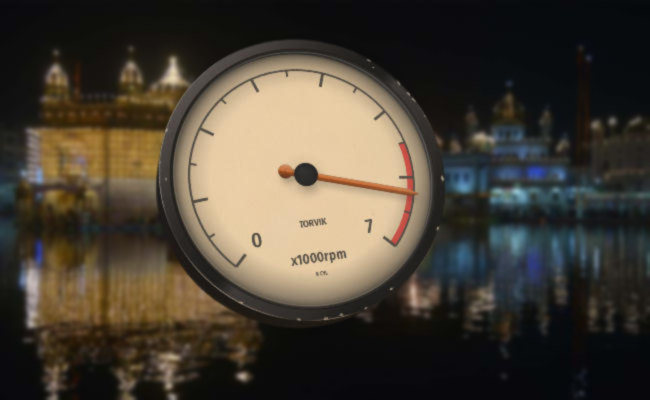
6250 rpm
